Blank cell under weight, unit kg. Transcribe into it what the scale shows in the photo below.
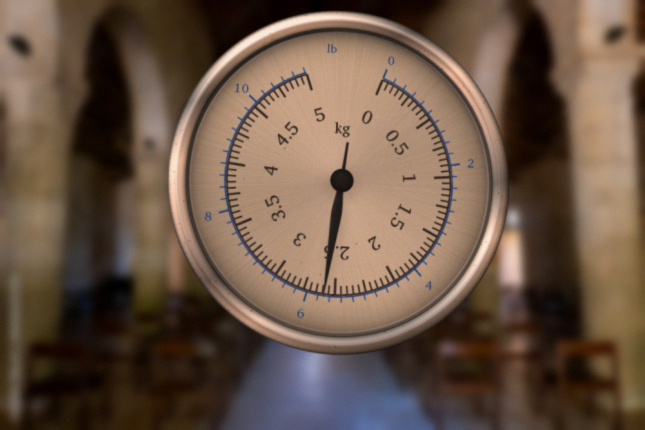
2.6 kg
